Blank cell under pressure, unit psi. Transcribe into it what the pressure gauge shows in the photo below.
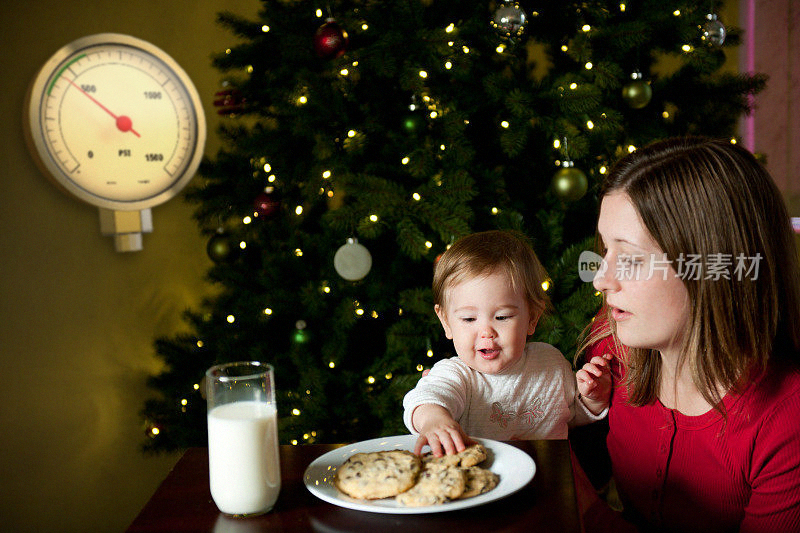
450 psi
